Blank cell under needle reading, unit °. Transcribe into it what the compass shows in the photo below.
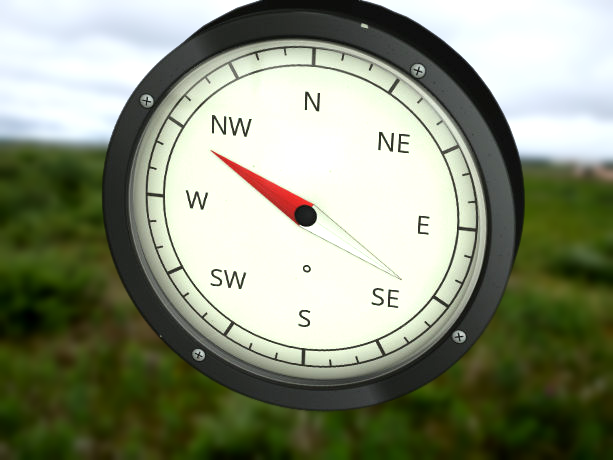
300 °
